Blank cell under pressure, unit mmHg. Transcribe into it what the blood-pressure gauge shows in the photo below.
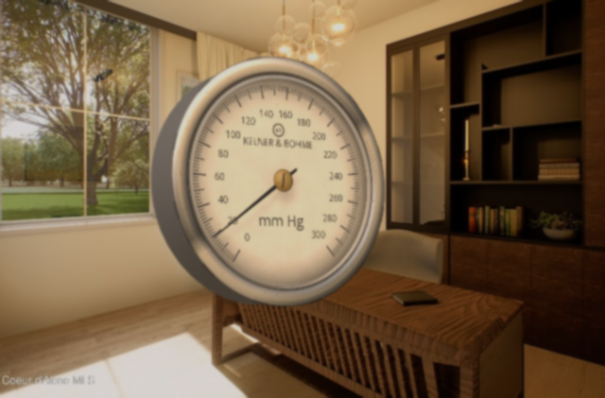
20 mmHg
